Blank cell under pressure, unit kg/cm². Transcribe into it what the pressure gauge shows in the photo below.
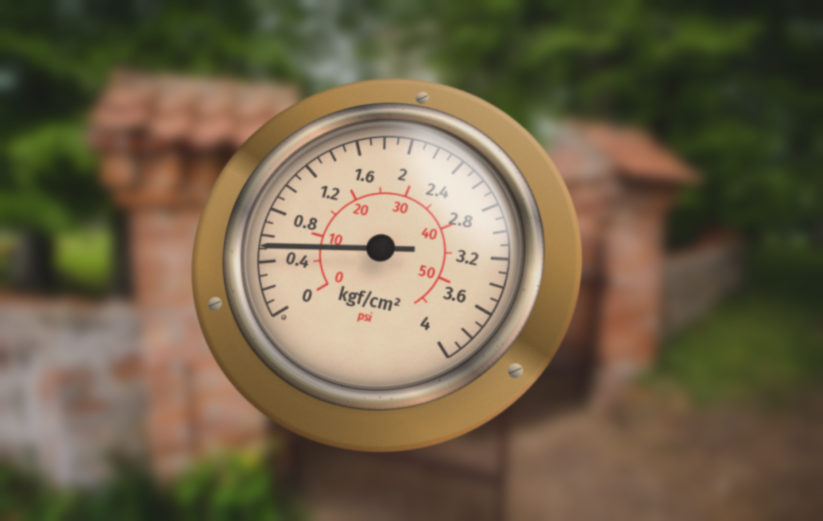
0.5 kg/cm²
